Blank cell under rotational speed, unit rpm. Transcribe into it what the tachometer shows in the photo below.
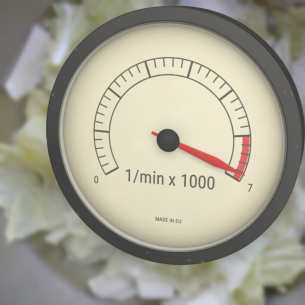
6800 rpm
